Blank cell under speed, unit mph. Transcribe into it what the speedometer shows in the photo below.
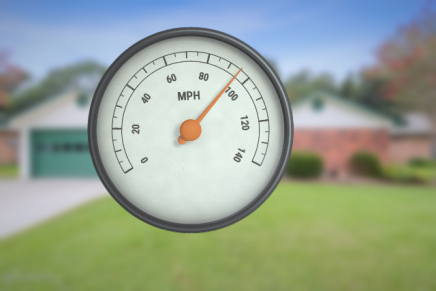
95 mph
